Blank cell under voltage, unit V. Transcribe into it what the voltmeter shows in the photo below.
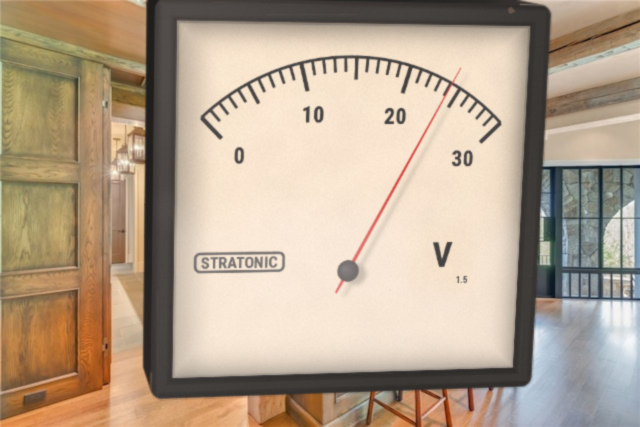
24 V
